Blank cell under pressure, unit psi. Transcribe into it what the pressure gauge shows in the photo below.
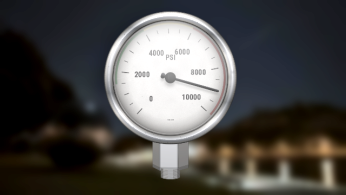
9000 psi
